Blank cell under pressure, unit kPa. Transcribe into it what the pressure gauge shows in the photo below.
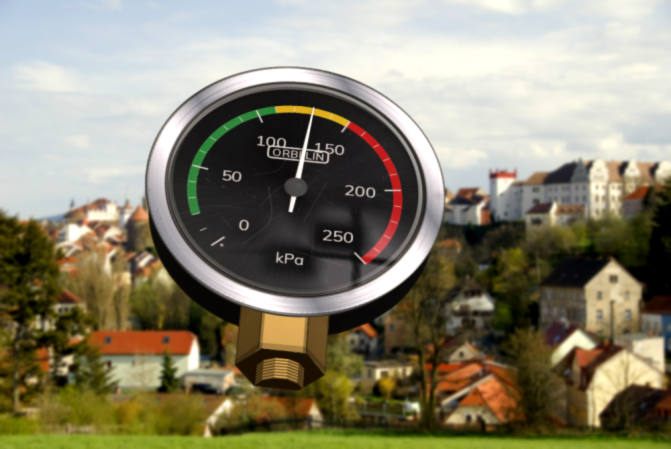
130 kPa
